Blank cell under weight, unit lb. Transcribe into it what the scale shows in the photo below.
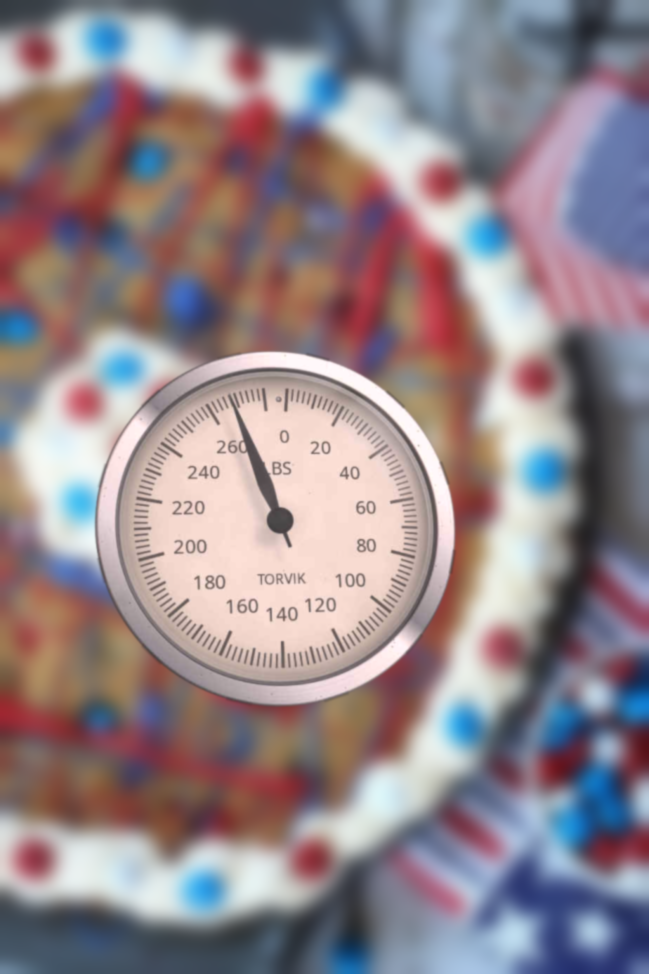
268 lb
